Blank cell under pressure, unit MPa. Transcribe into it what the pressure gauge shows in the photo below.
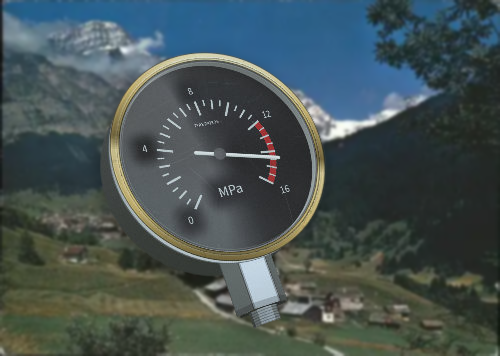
14.5 MPa
